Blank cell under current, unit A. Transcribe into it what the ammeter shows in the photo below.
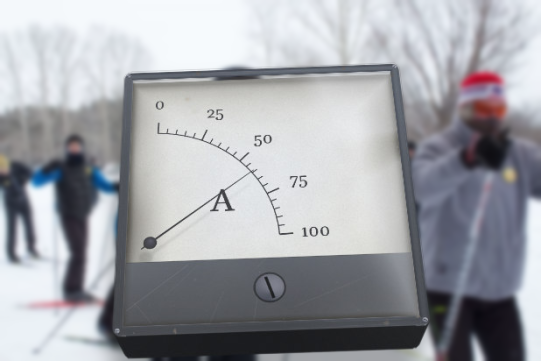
60 A
